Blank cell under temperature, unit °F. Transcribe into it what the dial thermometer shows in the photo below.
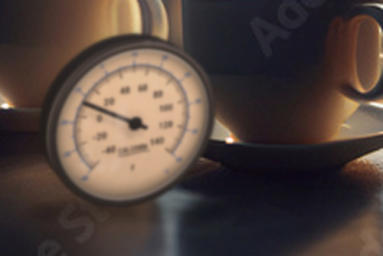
10 °F
